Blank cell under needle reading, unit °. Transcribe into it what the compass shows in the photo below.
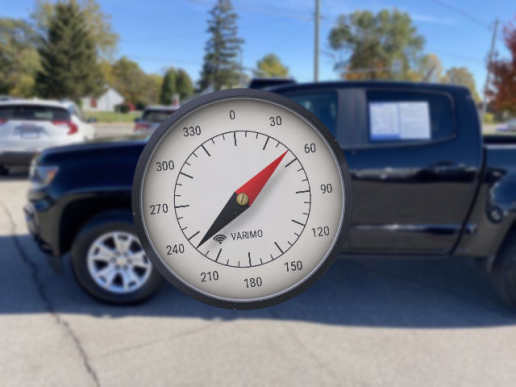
50 °
